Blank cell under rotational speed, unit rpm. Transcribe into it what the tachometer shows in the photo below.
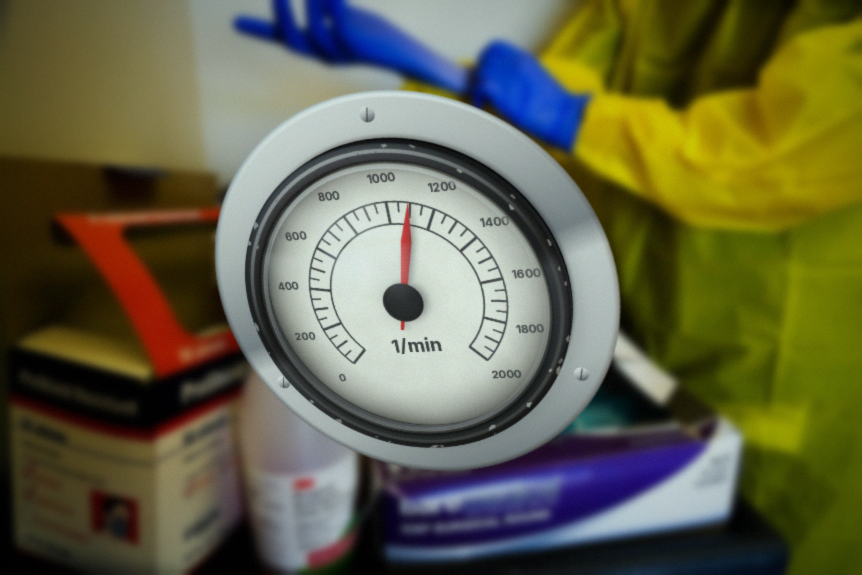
1100 rpm
